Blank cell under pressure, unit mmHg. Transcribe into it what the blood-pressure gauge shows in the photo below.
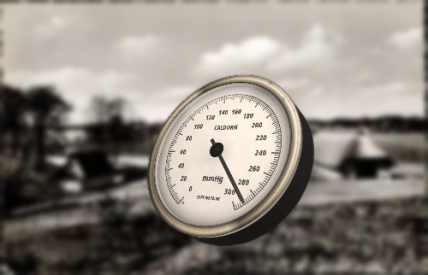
290 mmHg
